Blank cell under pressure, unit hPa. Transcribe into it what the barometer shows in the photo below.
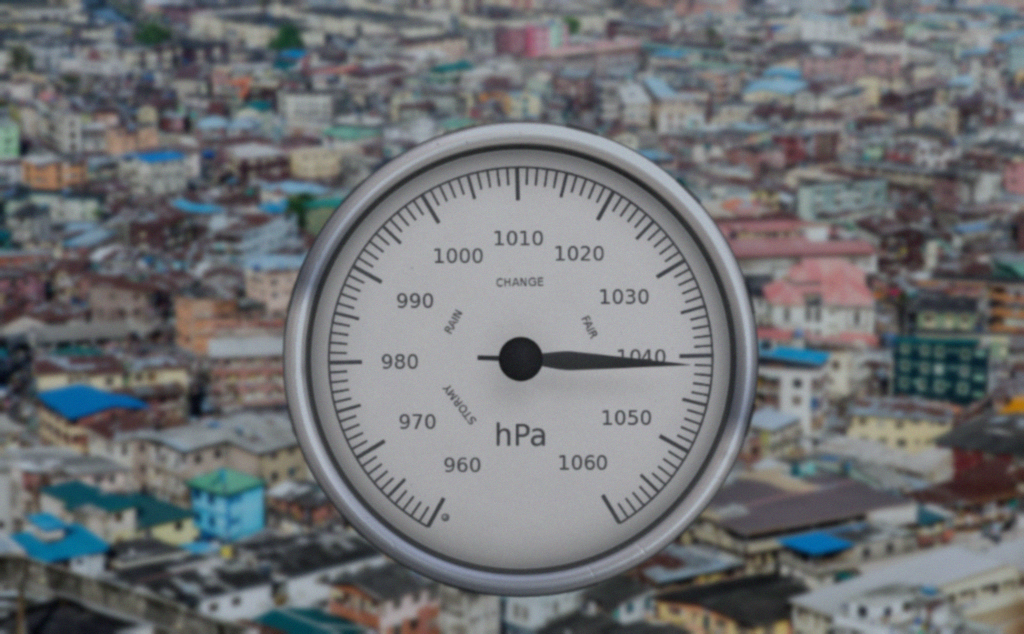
1041 hPa
